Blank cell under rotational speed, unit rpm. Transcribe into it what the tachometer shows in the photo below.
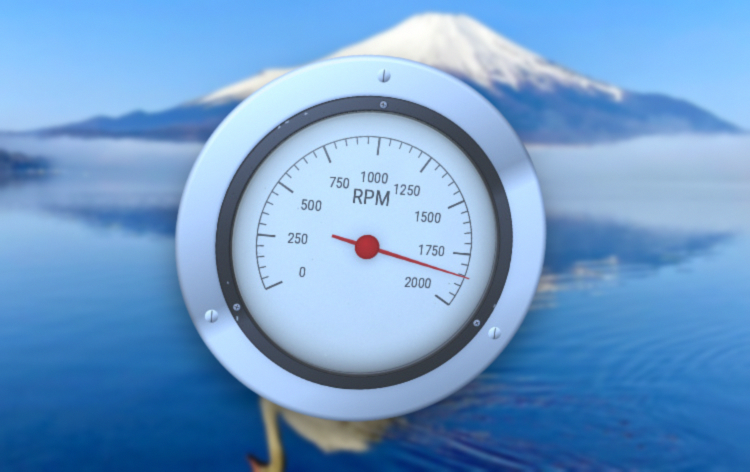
1850 rpm
